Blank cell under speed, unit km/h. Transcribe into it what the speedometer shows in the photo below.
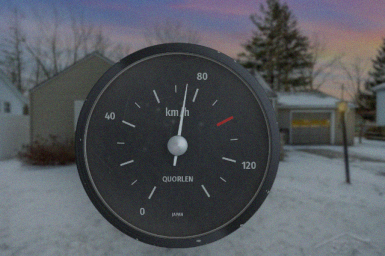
75 km/h
